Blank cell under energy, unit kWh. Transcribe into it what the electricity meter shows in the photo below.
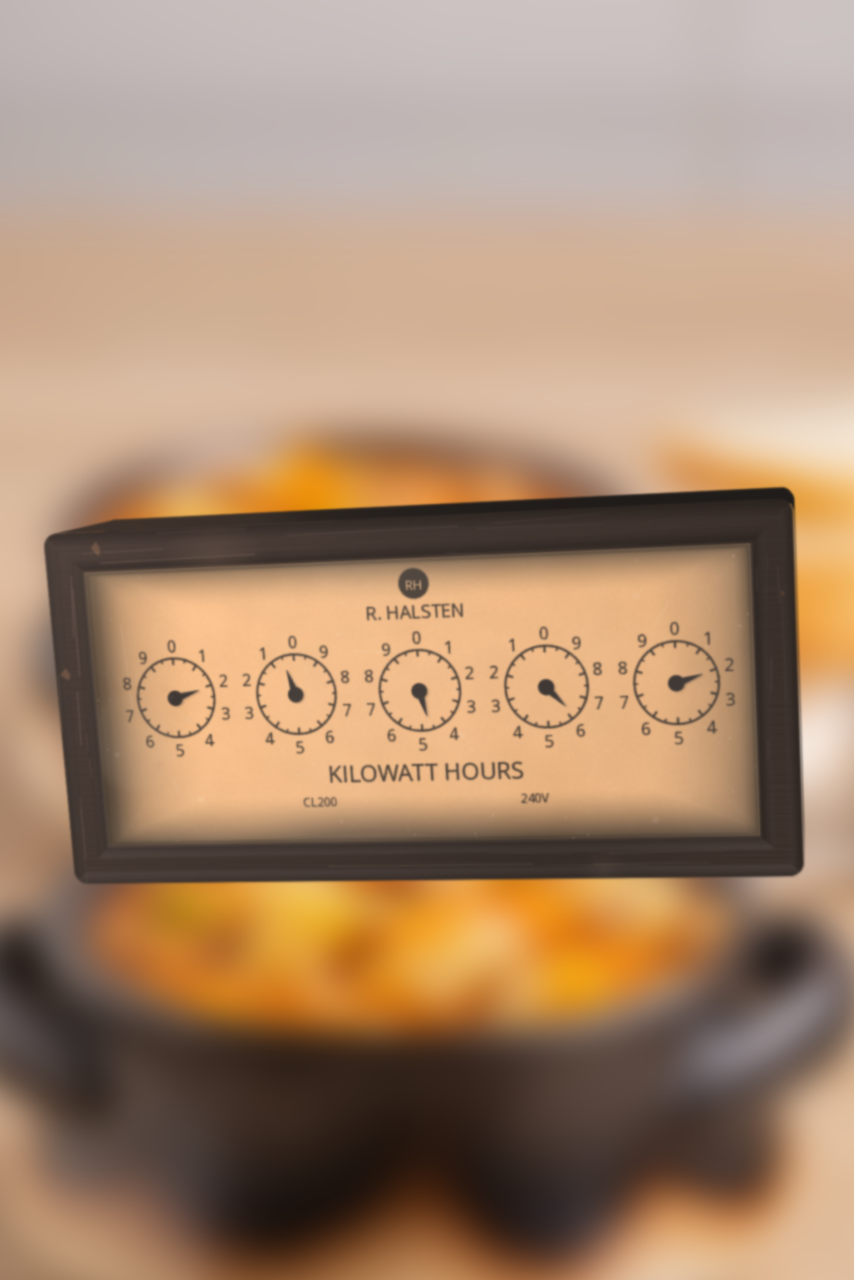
20462 kWh
